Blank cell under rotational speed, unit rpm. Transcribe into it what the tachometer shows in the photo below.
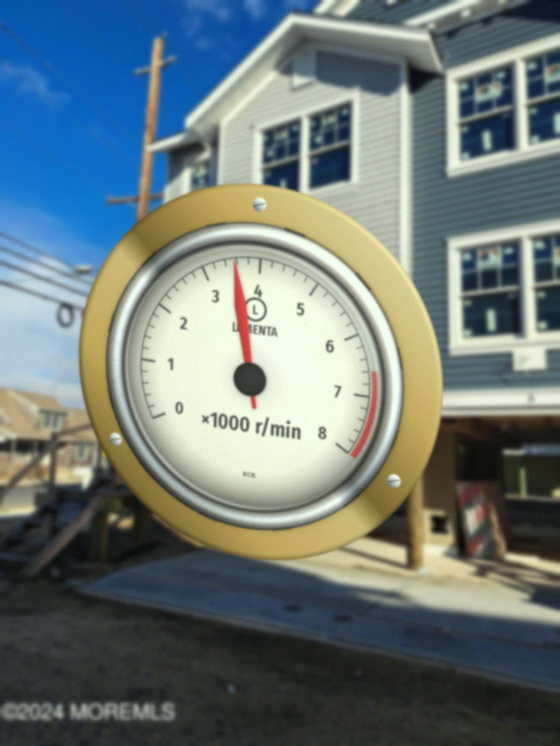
3600 rpm
